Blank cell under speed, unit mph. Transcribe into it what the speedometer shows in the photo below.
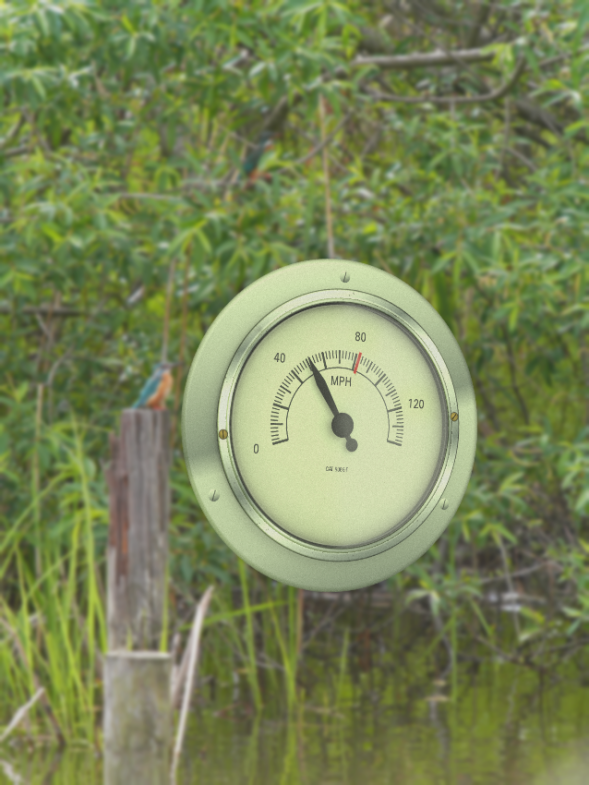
50 mph
